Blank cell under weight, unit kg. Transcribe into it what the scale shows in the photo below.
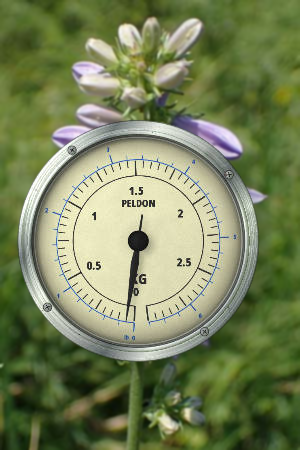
0.05 kg
